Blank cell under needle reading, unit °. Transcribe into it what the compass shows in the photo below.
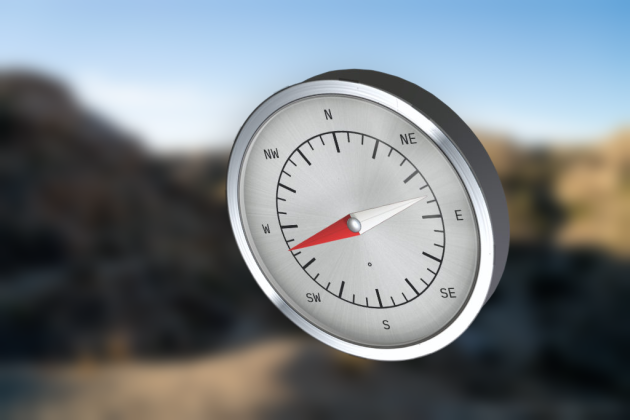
255 °
